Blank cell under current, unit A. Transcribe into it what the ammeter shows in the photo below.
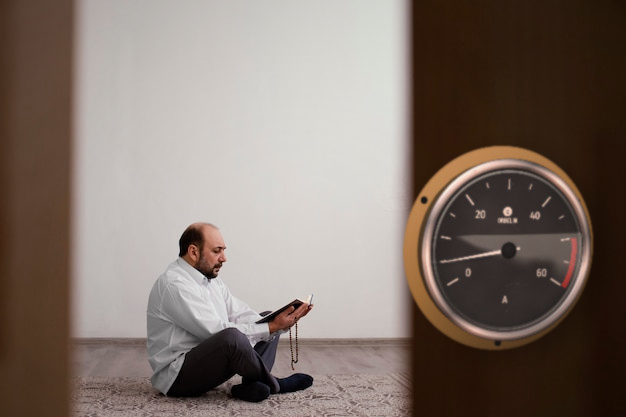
5 A
